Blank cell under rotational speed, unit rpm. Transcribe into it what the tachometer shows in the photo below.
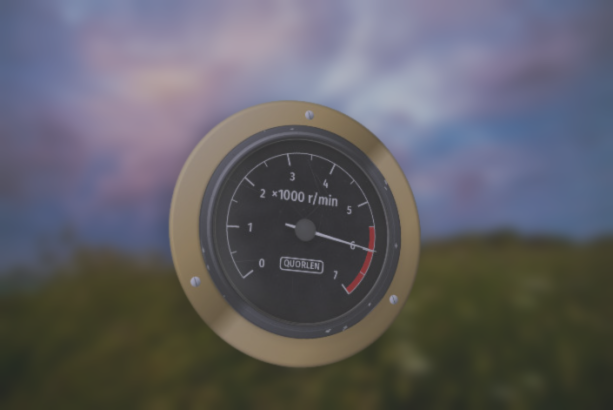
6000 rpm
